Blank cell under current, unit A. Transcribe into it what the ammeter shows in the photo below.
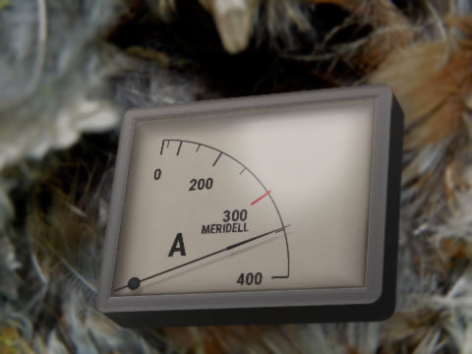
350 A
